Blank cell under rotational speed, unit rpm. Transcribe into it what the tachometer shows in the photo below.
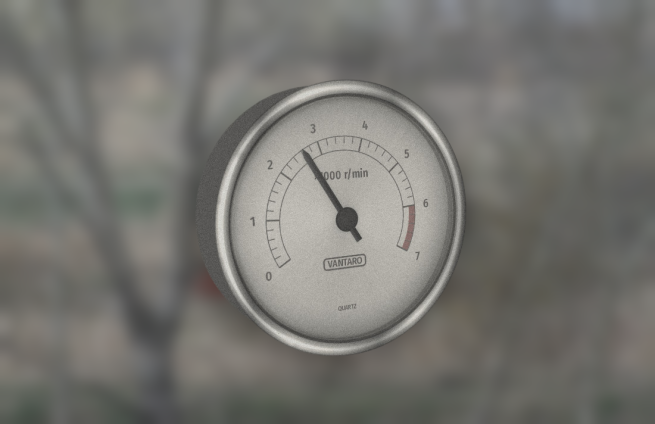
2600 rpm
